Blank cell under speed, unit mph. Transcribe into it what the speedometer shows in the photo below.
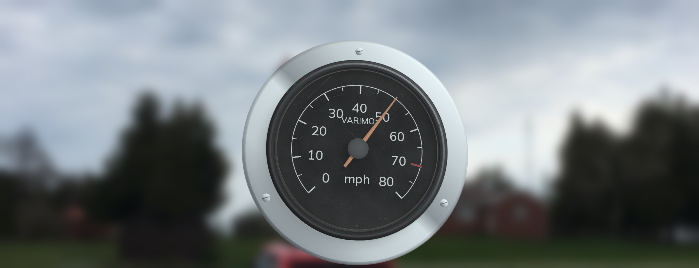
50 mph
